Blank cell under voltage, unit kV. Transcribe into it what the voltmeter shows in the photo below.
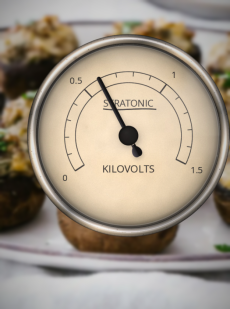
0.6 kV
